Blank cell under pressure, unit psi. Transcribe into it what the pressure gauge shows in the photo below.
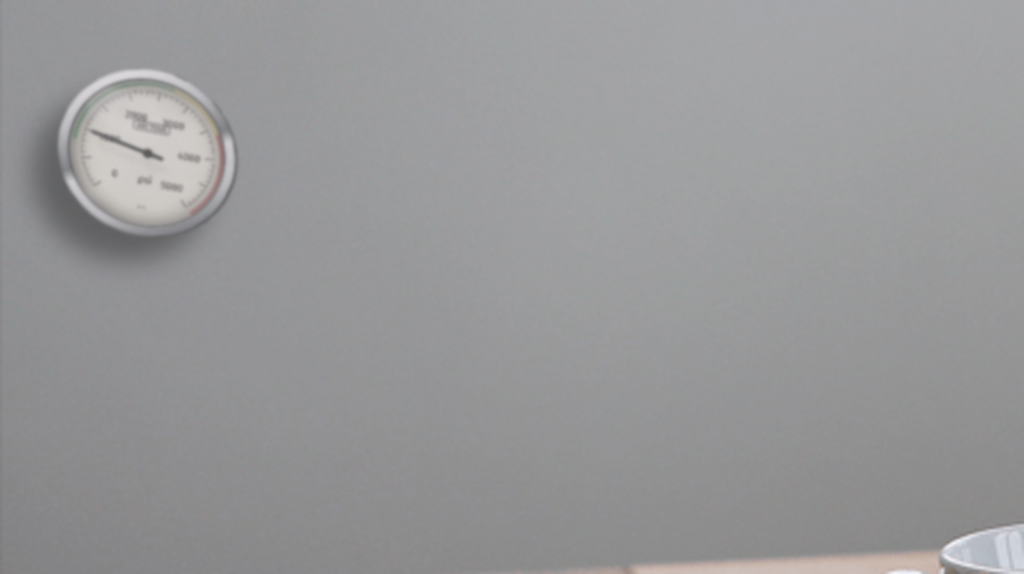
1000 psi
